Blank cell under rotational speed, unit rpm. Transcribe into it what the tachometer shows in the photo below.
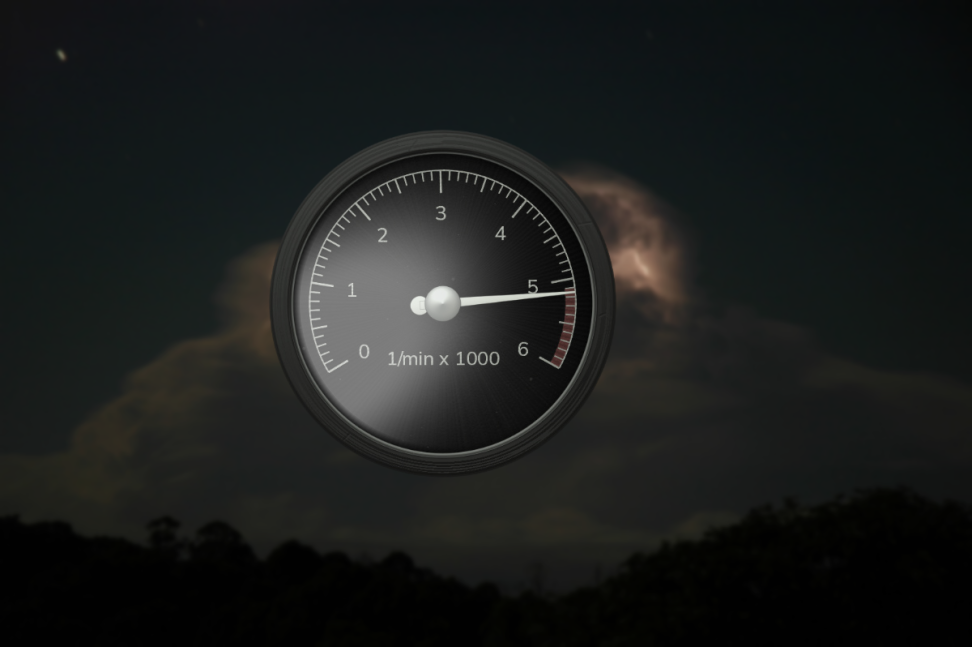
5150 rpm
